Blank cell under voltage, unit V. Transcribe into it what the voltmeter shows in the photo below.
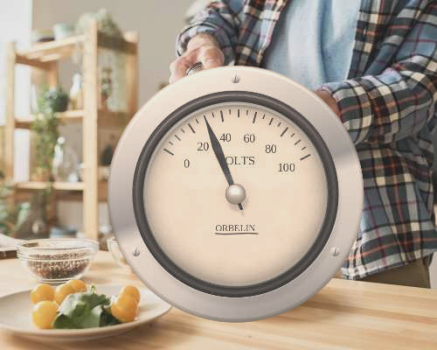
30 V
